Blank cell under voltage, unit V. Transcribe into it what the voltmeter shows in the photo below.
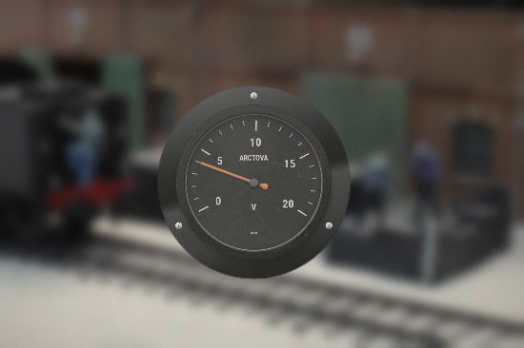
4 V
